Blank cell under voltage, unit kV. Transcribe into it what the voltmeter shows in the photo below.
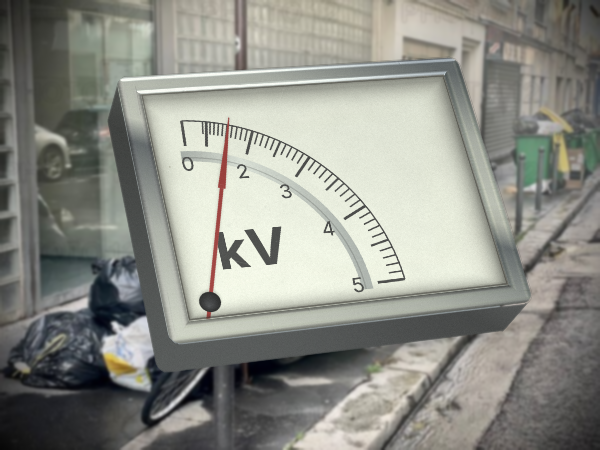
1.5 kV
